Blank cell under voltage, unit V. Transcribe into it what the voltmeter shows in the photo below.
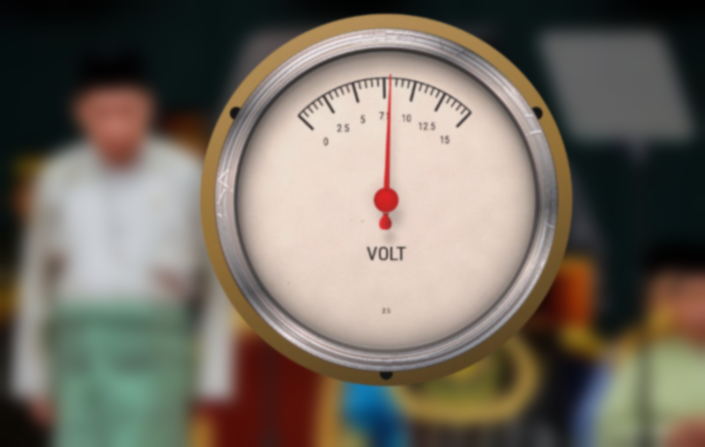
8 V
